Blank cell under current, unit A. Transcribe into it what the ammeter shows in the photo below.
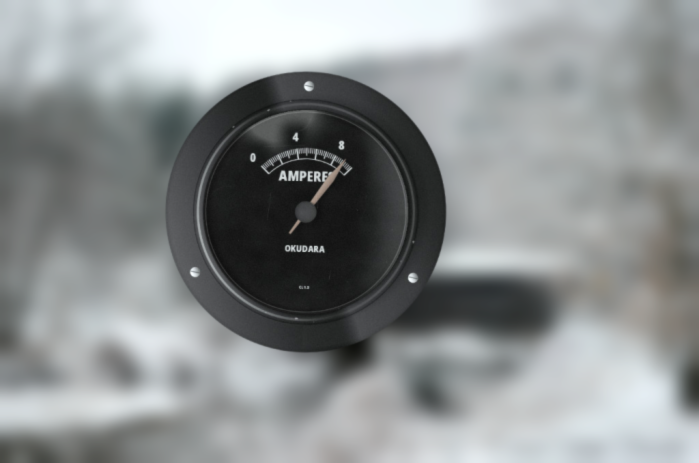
9 A
